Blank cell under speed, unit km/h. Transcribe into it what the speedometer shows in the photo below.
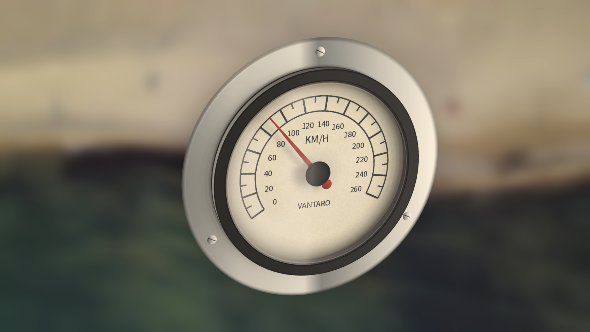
90 km/h
